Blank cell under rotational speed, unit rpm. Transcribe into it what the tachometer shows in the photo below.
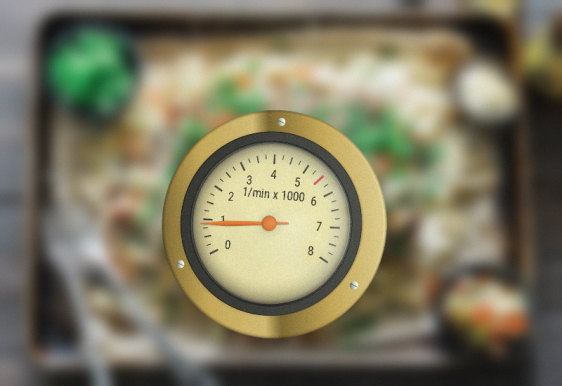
875 rpm
